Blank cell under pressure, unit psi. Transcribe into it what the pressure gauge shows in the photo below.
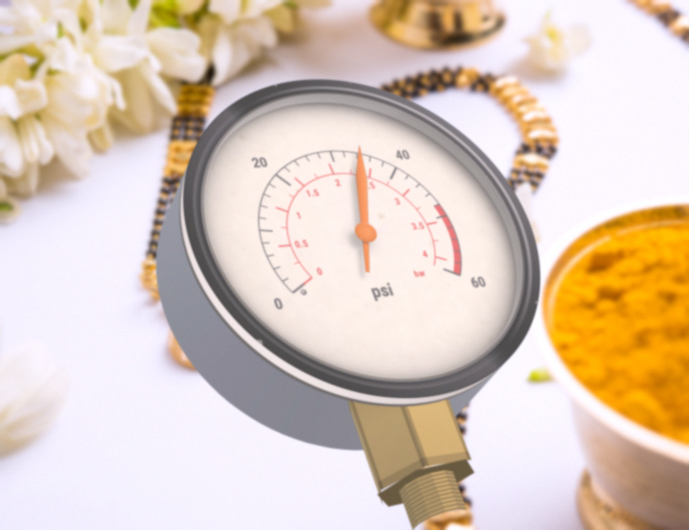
34 psi
